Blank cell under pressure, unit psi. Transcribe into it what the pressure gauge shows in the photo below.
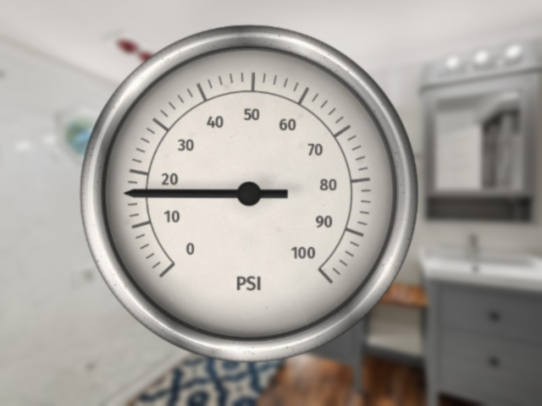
16 psi
